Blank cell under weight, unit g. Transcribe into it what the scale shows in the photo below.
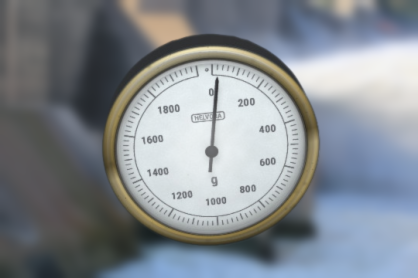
20 g
